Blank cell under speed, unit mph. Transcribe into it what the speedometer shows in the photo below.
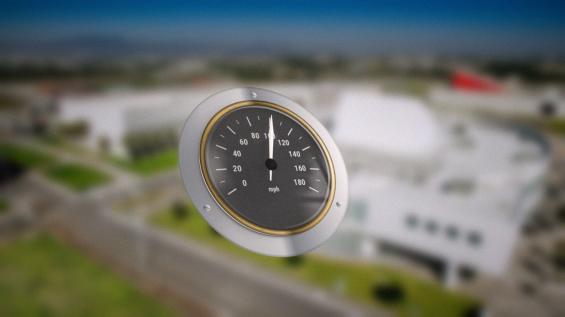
100 mph
